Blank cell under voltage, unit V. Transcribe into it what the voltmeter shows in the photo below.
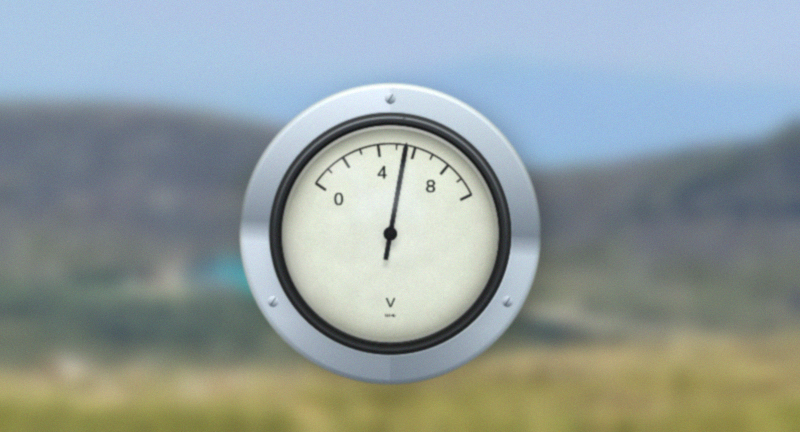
5.5 V
